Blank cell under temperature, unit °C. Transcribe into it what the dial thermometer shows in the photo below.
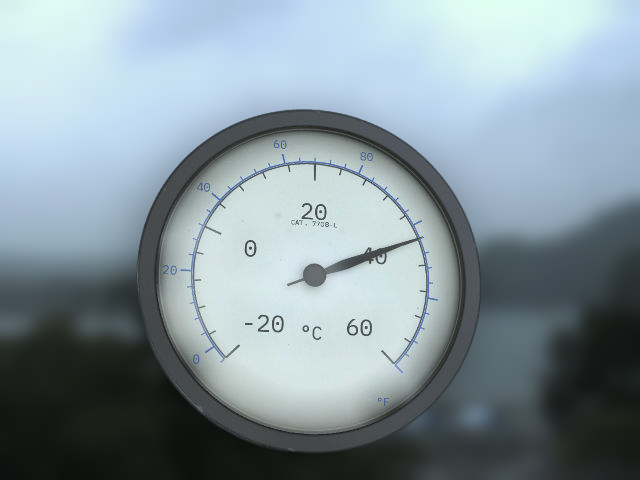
40 °C
